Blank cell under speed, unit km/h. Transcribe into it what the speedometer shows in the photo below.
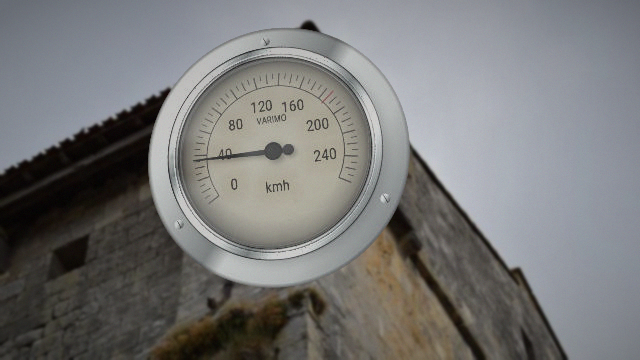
35 km/h
